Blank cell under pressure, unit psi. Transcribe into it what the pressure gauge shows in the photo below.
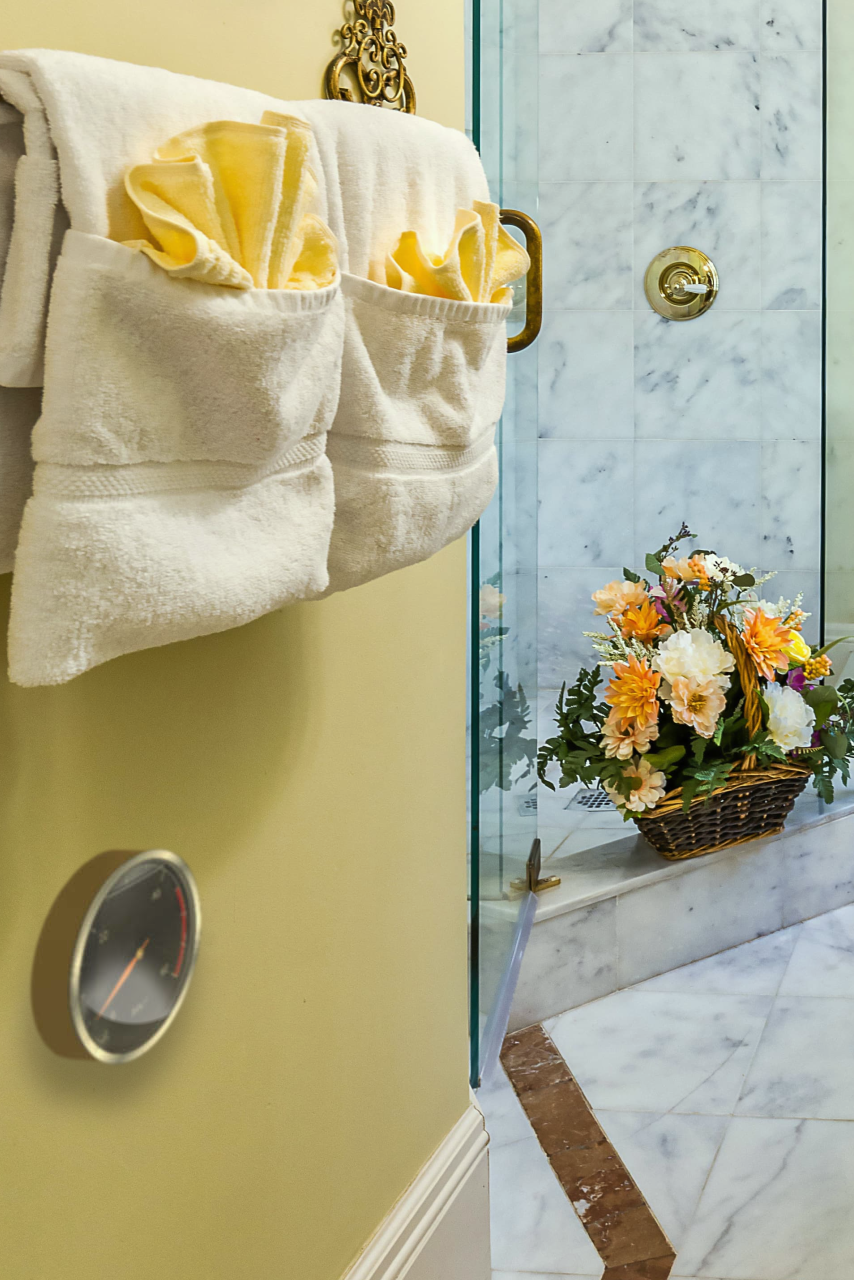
5 psi
